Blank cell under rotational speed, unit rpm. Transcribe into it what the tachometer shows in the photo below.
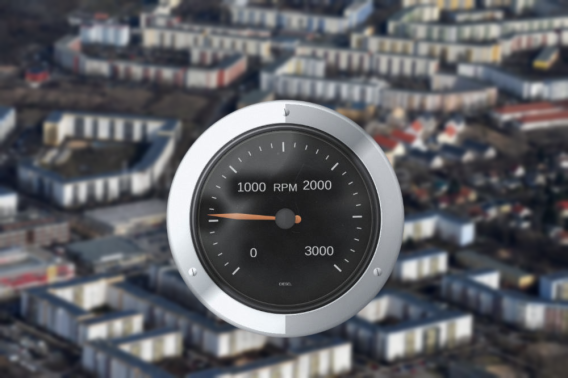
550 rpm
